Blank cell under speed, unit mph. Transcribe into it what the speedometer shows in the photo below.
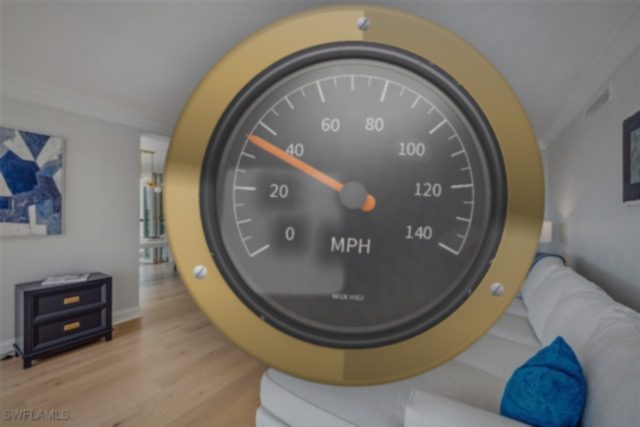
35 mph
